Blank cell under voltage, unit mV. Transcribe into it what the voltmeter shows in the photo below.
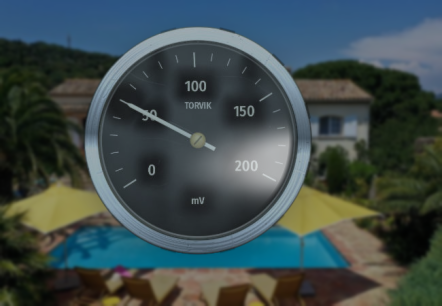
50 mV
